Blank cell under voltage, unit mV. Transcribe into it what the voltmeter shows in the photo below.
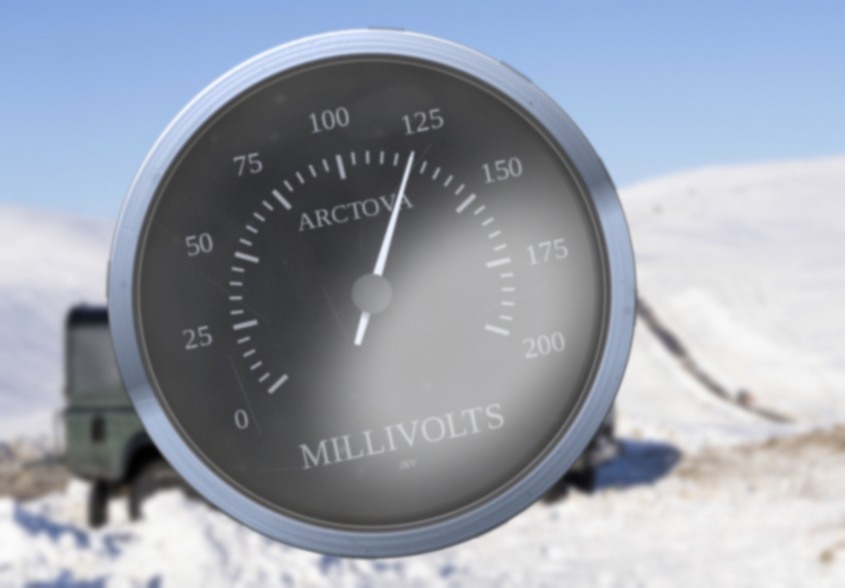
125 mV
